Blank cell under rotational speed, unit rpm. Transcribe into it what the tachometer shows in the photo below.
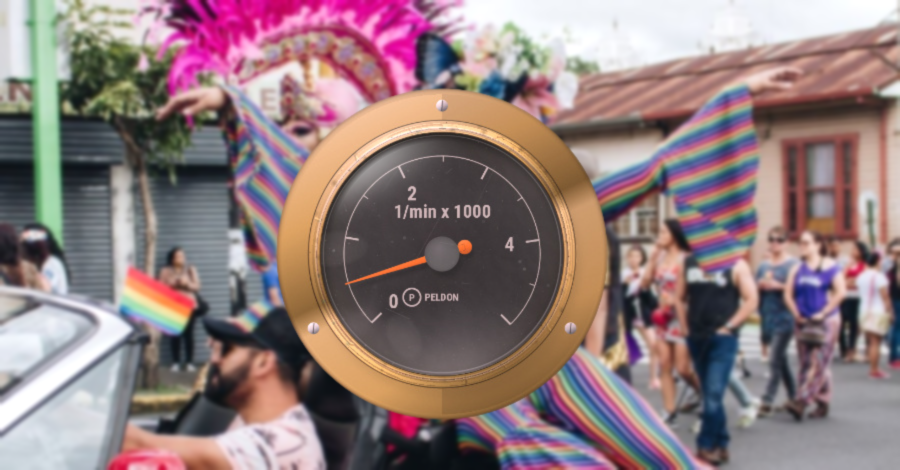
500 rpm
